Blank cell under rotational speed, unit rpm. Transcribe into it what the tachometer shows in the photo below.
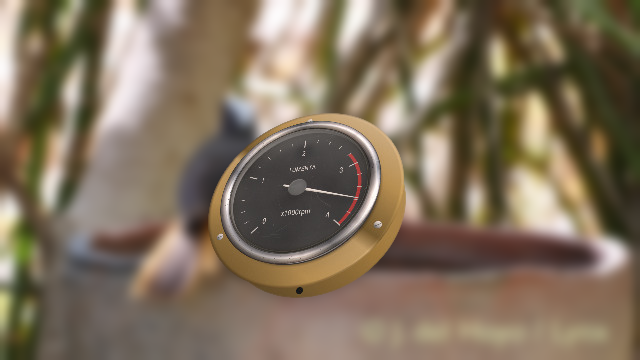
3600 rpm
